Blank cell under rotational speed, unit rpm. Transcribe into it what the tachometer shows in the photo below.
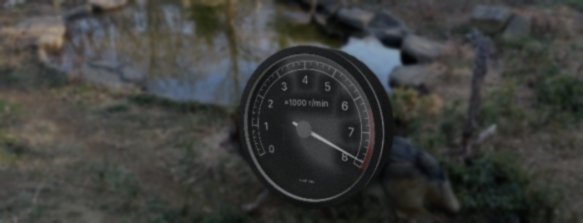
7800 rpm
